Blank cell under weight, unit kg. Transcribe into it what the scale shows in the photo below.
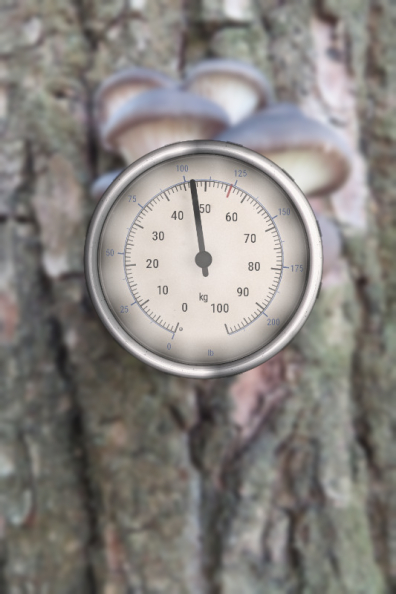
47 kg
